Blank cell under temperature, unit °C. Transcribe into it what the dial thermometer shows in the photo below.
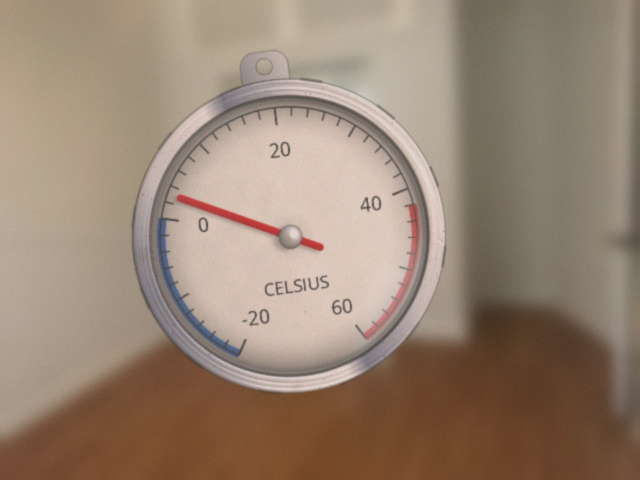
3 °C
